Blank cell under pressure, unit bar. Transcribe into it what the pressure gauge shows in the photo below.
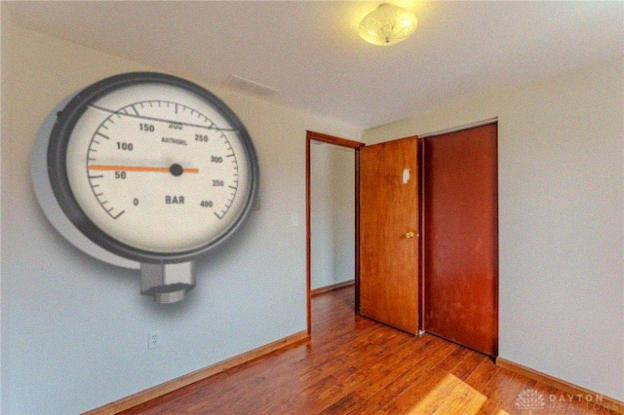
60 bar
